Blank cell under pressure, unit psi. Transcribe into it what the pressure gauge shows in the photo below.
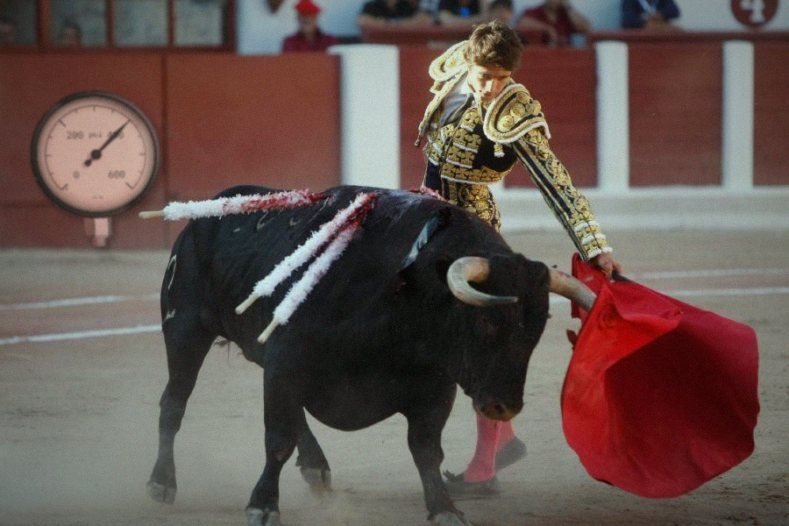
400 psi
